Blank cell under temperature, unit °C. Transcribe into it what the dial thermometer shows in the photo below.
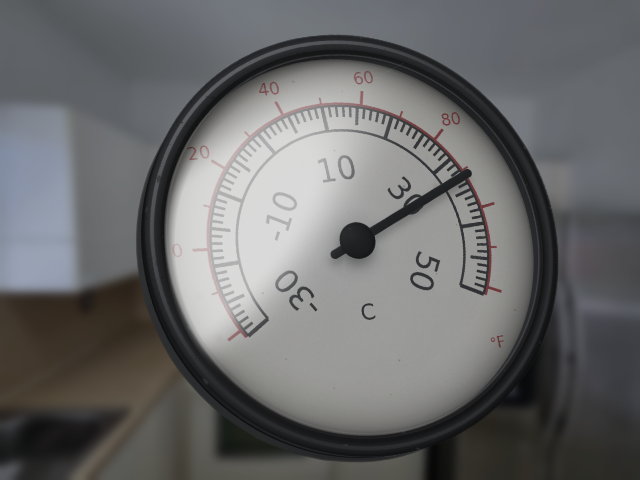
33 °C
